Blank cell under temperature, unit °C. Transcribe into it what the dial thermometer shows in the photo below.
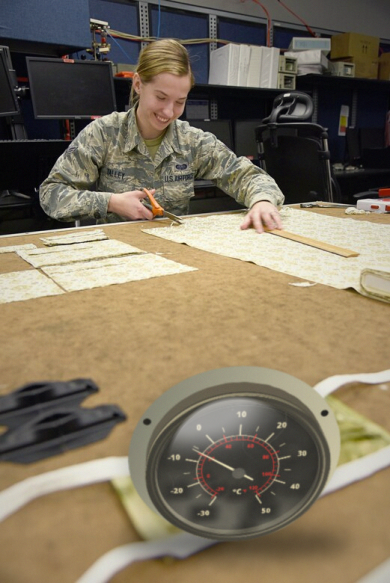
-5 °C
